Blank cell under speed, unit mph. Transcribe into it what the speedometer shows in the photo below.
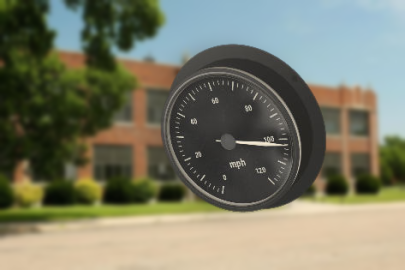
102 mph
